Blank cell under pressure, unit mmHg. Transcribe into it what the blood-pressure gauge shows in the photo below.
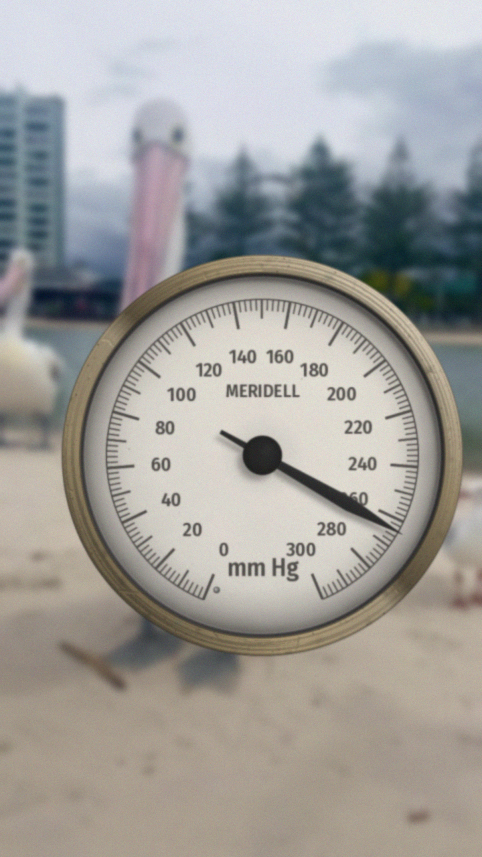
264 mmHg
